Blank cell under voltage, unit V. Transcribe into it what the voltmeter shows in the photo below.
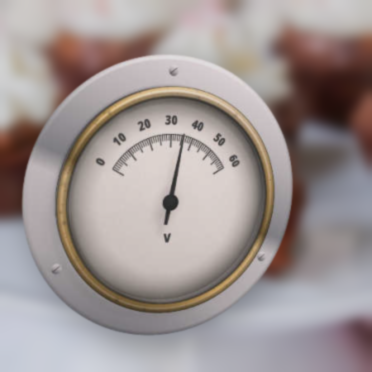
35 V
